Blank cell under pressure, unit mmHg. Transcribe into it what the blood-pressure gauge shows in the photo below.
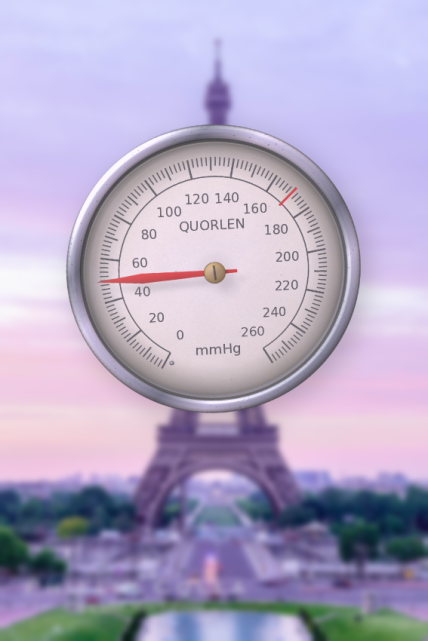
50 mmHg
